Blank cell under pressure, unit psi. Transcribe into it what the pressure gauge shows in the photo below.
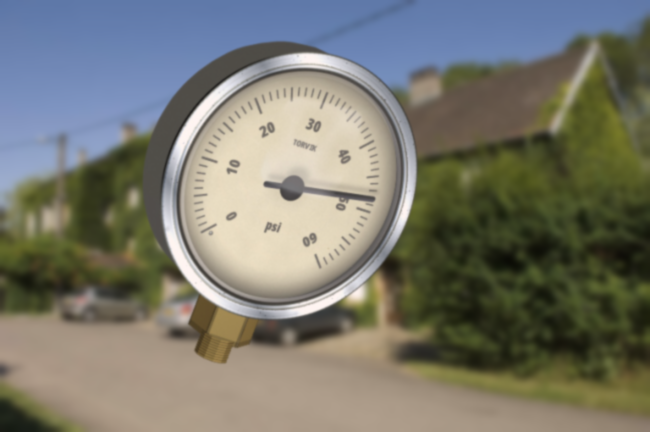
48 psi
